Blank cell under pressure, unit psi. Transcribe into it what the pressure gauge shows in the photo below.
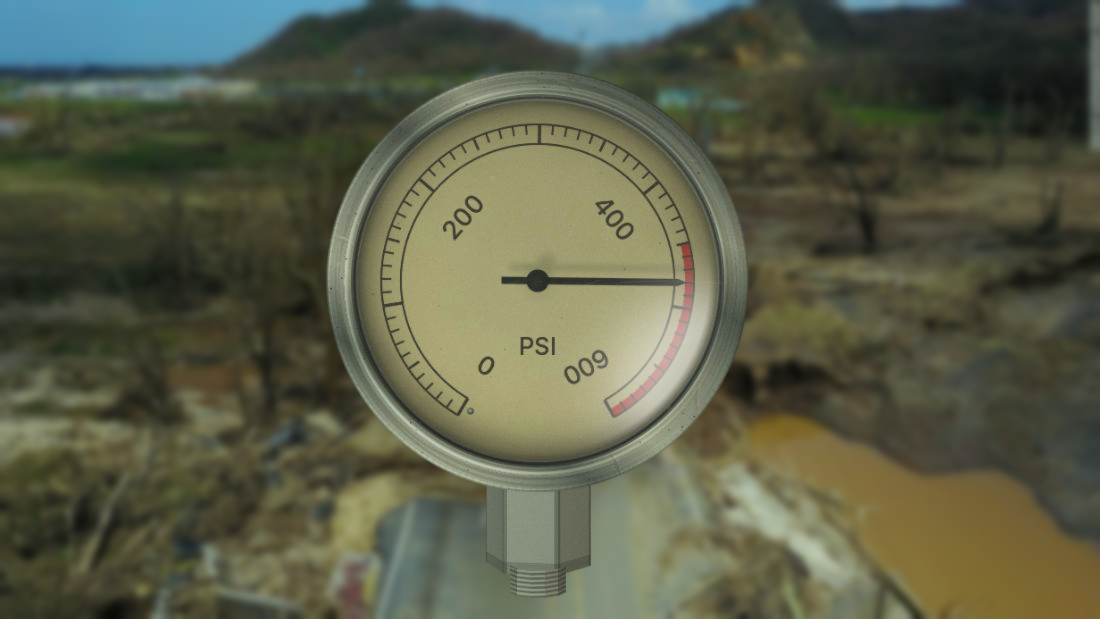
480 psi
